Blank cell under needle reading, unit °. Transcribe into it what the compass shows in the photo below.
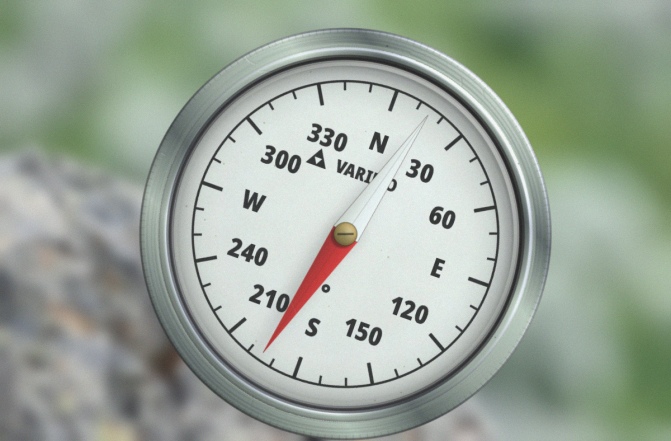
195 °
